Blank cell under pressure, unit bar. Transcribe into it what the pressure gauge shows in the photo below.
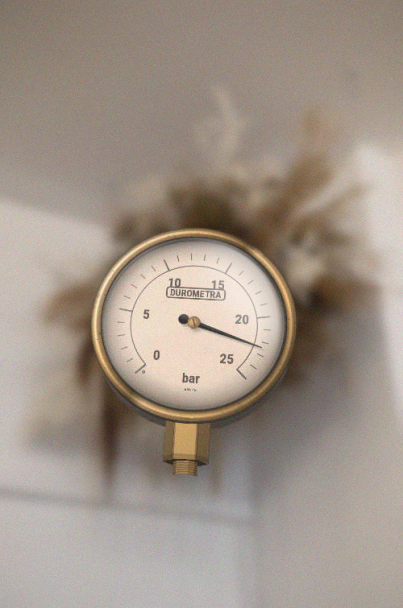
22.5 bar
